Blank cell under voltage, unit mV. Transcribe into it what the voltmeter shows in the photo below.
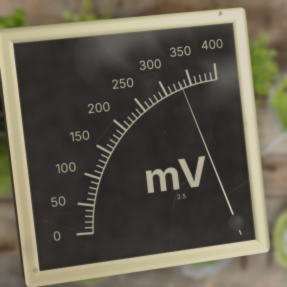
330 mV
